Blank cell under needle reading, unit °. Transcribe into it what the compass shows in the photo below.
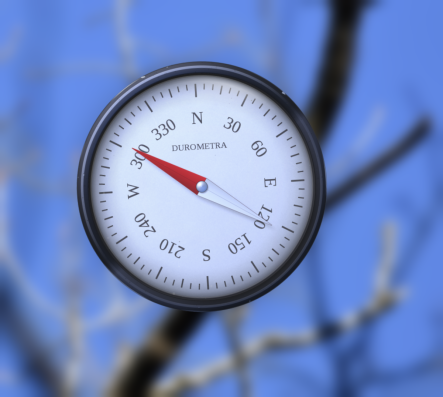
302.5 °
